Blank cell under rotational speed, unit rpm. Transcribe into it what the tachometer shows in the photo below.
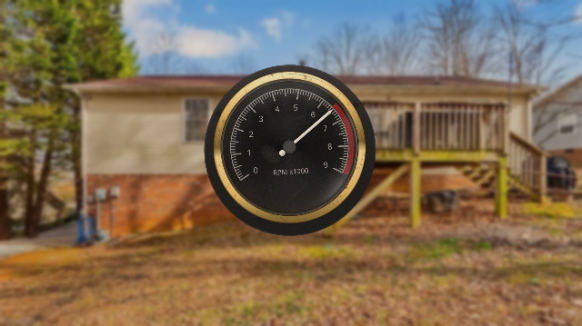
6500 rpm
